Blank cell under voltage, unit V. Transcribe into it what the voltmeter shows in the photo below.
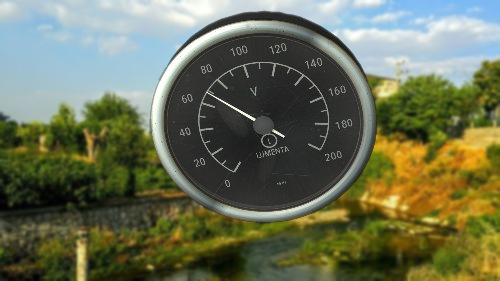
70 V
